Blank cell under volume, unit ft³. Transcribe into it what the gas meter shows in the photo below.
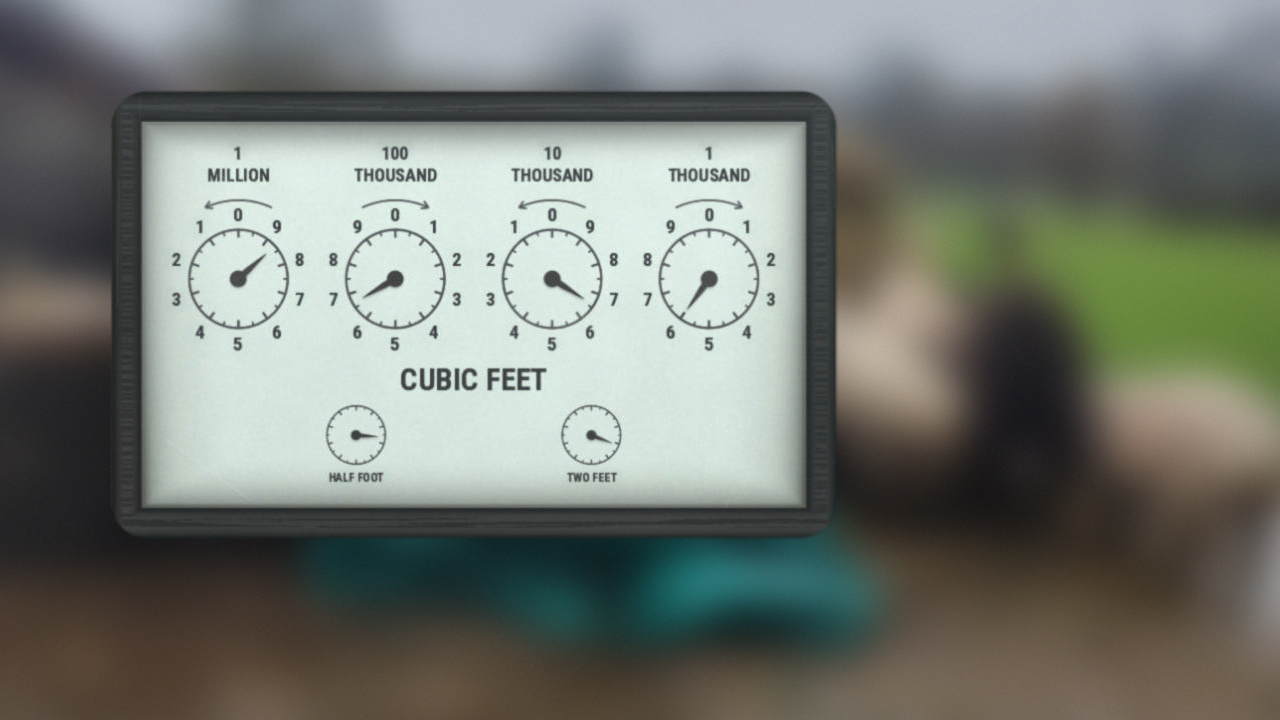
866600 ft³
